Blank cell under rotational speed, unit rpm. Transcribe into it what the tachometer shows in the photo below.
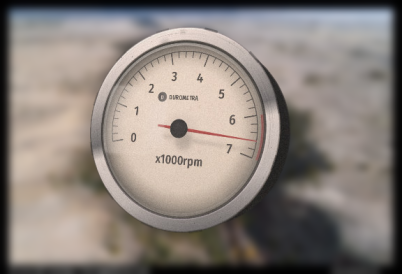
6600 rpm
